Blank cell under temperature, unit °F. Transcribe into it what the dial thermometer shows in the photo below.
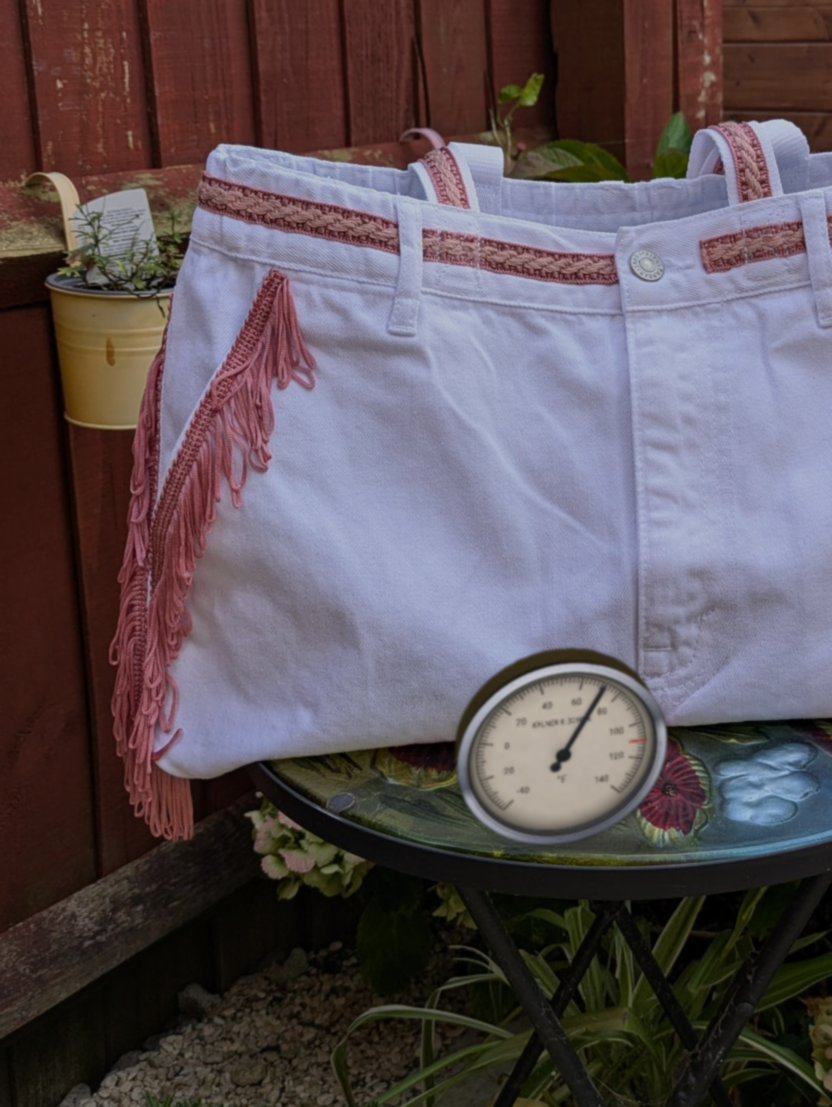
70 °F
